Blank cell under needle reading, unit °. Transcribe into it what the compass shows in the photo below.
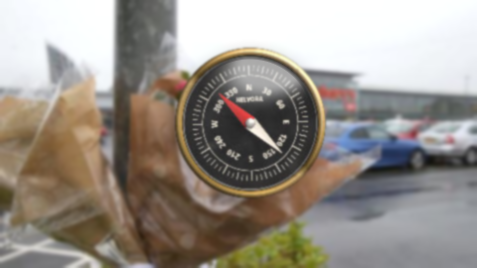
315 °
